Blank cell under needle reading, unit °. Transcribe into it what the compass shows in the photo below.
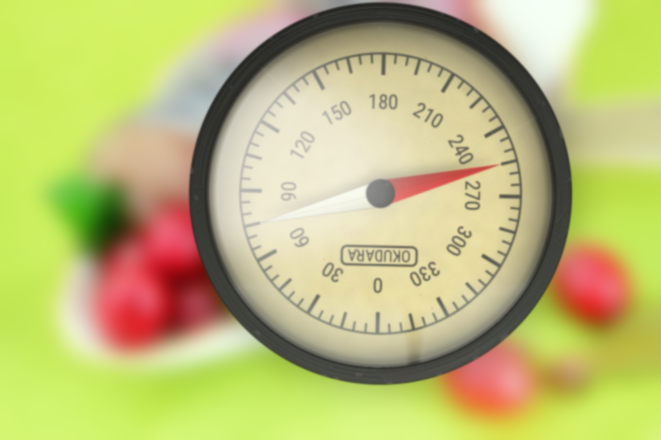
255 °
